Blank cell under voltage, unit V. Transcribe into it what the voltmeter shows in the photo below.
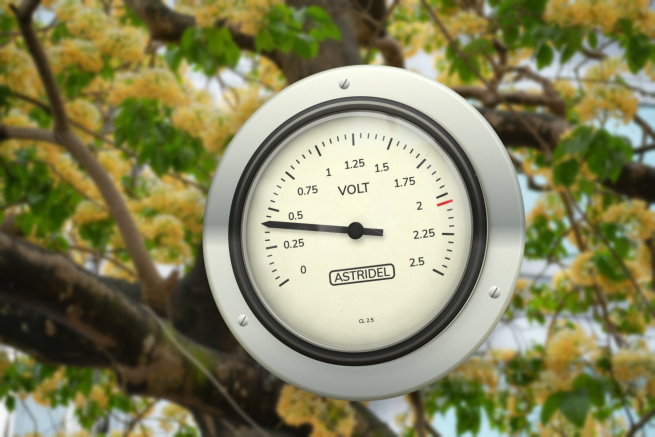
0.4 V
